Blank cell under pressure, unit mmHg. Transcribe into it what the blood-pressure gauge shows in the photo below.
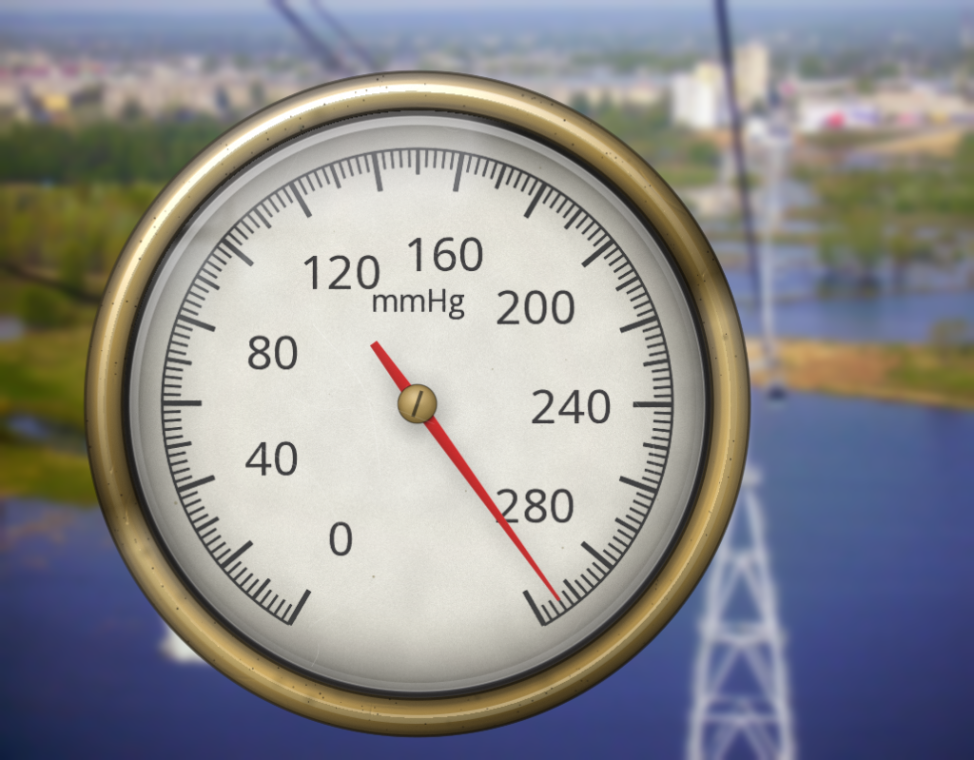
294 mmHg
